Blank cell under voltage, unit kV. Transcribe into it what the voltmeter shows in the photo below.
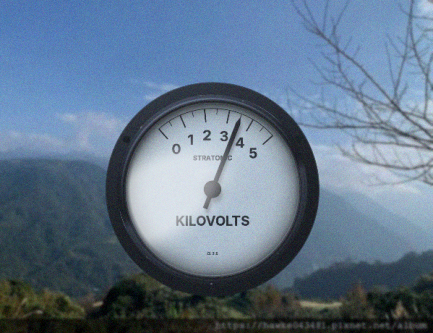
3.5 kV
